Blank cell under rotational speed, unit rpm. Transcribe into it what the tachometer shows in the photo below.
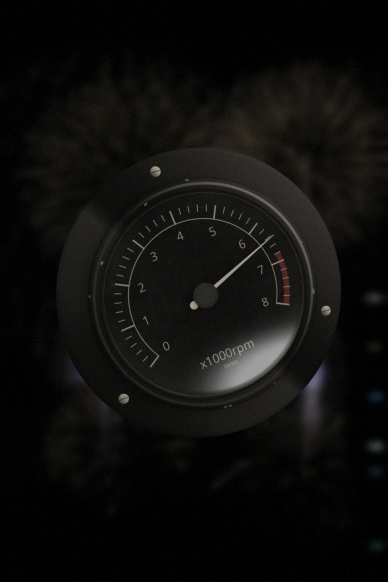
6400 rpm
